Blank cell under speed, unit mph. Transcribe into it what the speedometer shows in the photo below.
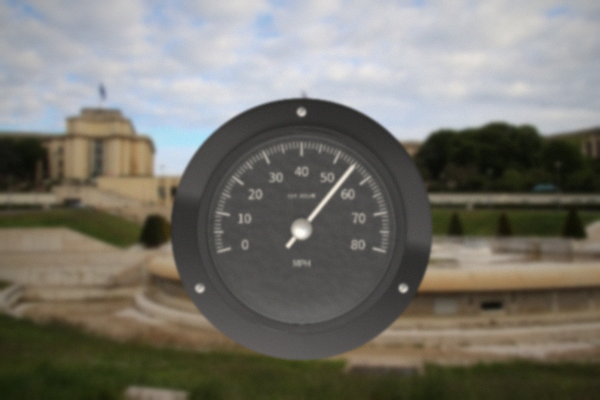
55 mph
